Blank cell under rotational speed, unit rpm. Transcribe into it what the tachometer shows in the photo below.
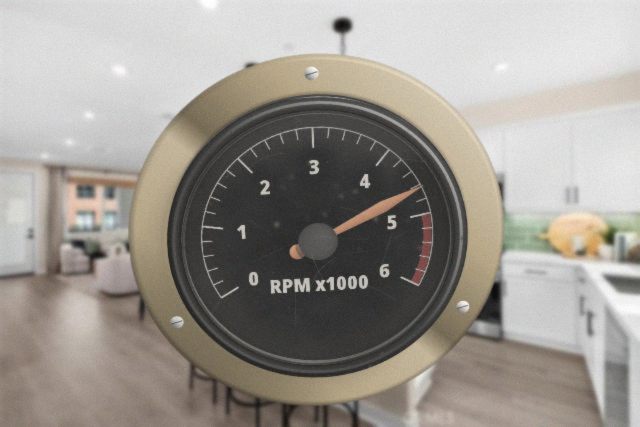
4600 rpm
